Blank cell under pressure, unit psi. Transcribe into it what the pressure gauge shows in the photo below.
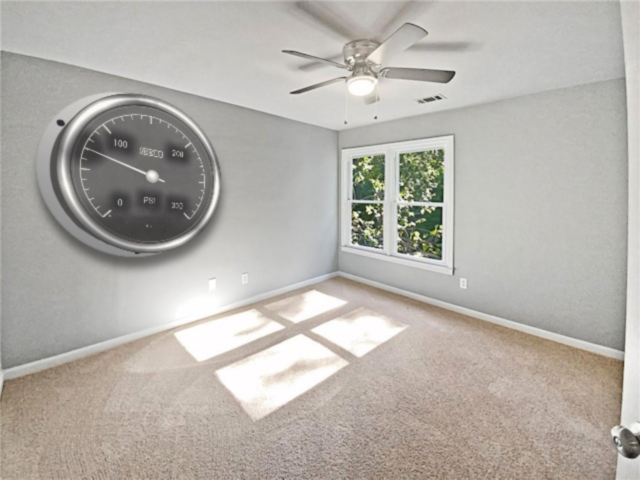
70 psi
